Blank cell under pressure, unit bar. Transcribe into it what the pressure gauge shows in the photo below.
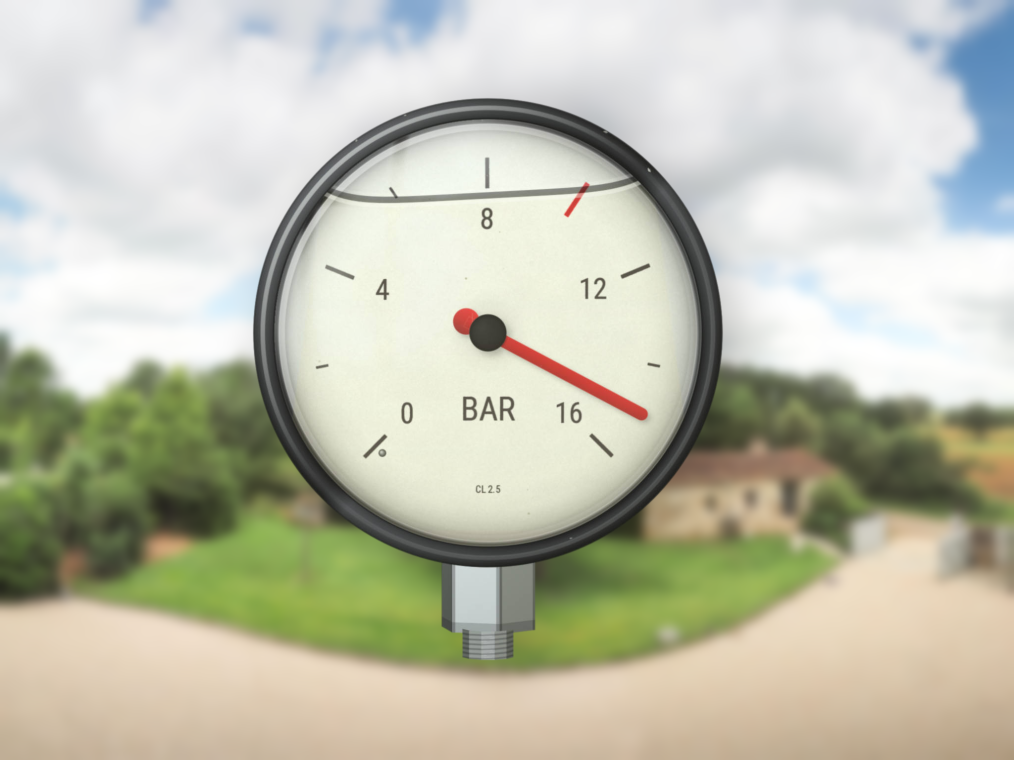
15 bar
